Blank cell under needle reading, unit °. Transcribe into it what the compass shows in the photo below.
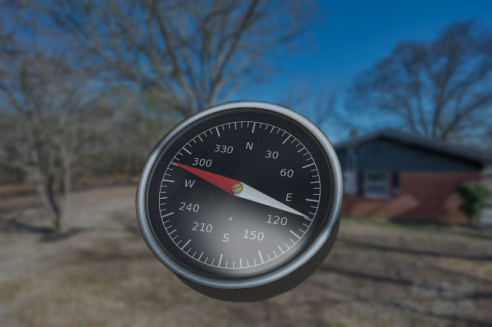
285 °
